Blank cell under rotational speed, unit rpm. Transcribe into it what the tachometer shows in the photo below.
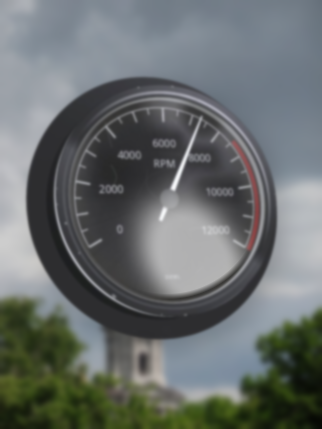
7250 rpm
